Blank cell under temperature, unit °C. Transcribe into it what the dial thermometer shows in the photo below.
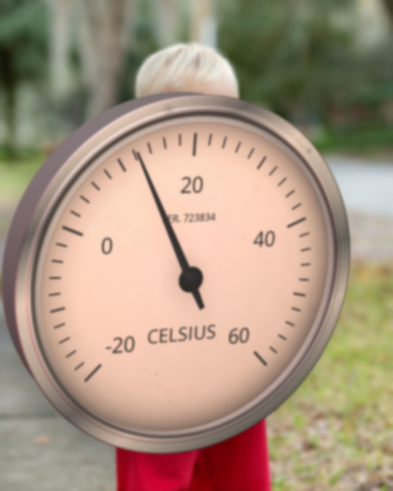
12 °C
